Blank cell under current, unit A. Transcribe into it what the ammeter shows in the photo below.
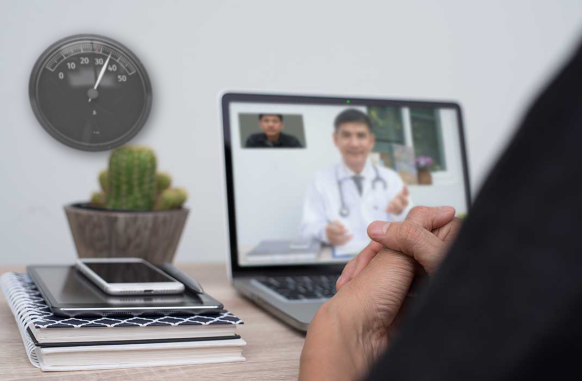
35 A
